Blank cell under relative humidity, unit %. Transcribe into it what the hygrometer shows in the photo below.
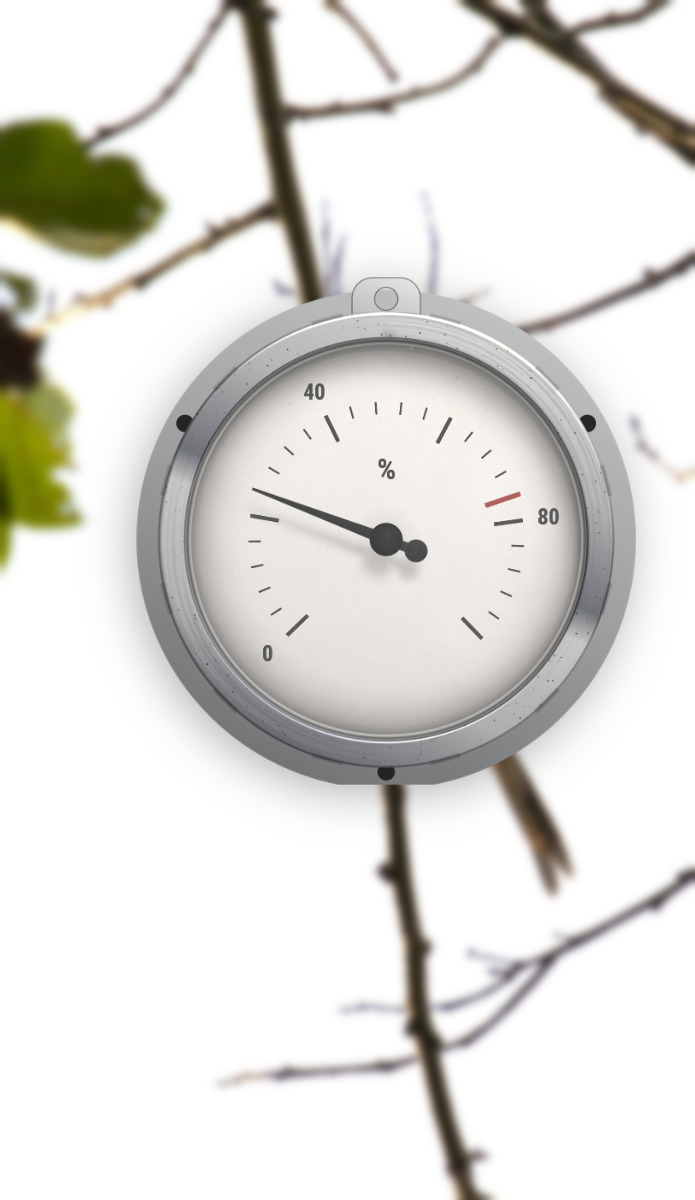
24 %
